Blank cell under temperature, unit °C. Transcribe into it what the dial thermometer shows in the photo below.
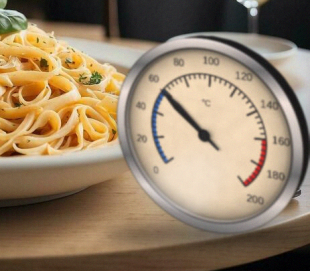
60 °C
